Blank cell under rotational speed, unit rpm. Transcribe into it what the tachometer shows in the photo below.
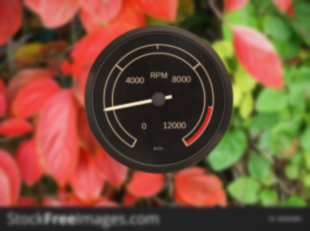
2000 rpm
